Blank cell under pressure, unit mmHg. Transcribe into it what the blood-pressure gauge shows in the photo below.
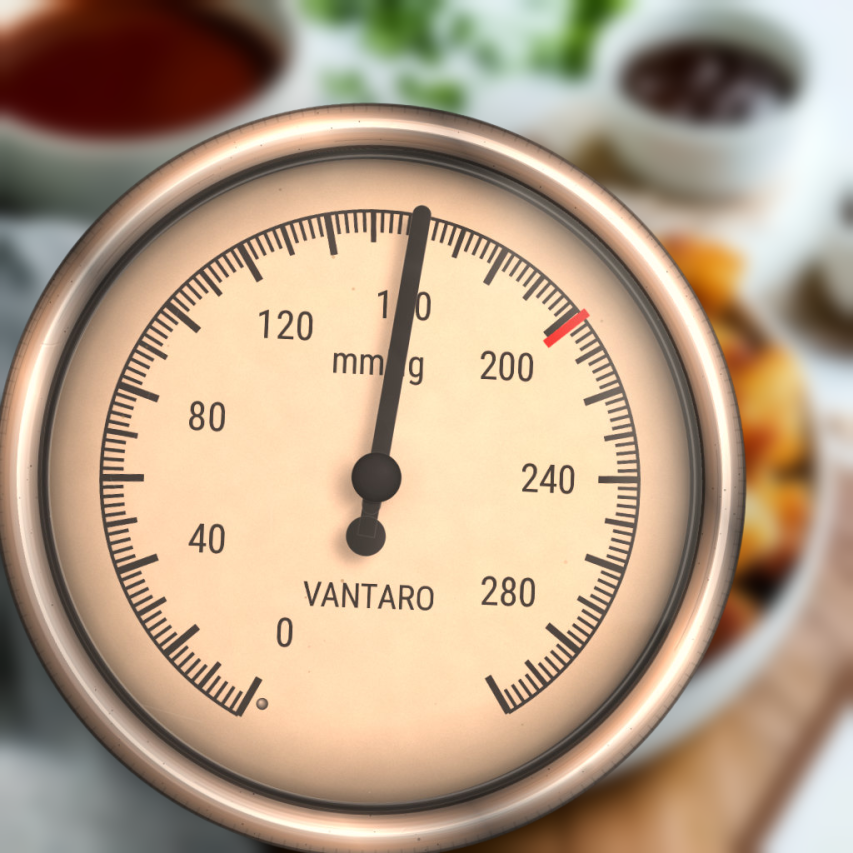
160 mmHg
